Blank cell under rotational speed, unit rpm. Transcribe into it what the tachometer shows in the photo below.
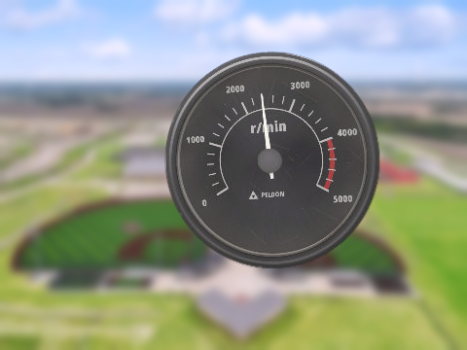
2400 rpm
